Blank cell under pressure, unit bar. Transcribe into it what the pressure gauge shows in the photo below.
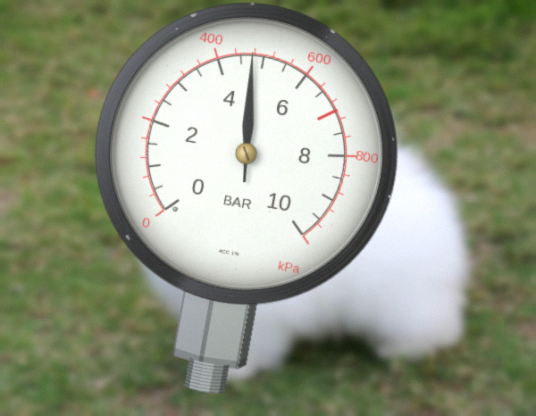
4.75 bar
